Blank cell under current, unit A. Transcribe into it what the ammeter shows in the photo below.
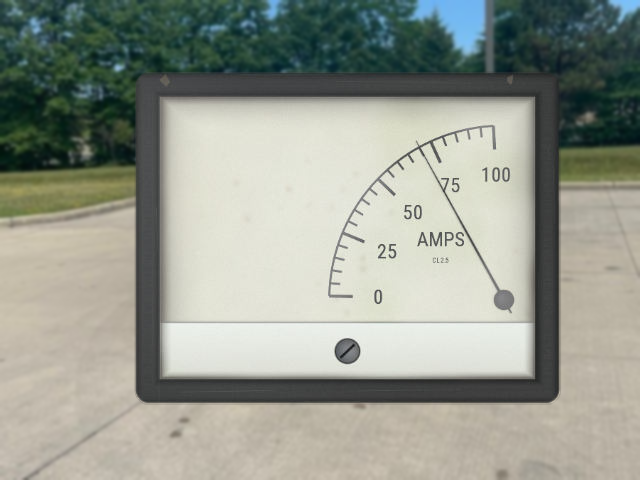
70 A
